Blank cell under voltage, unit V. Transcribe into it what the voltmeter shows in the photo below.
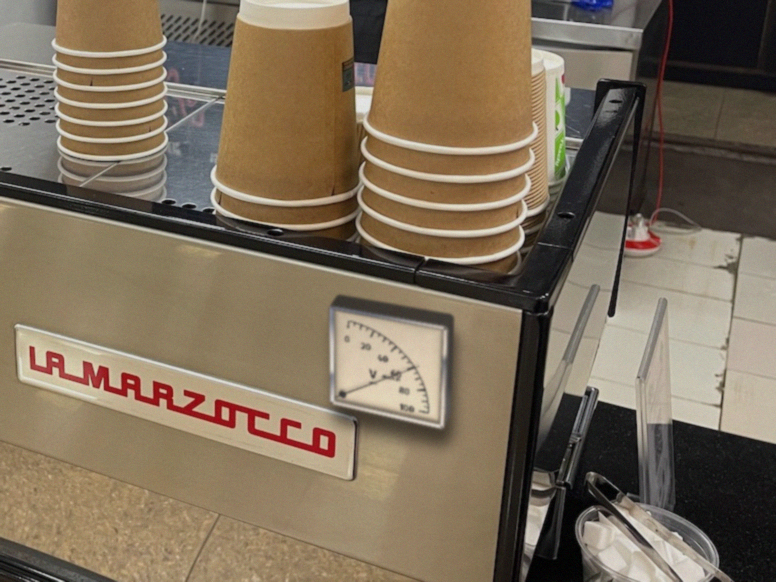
60 V
